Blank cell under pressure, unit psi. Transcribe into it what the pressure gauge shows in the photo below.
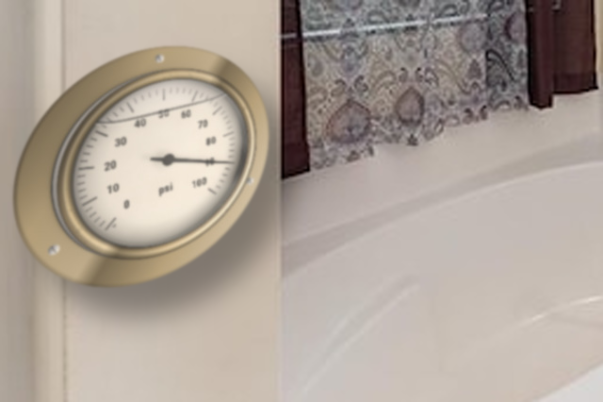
90 psi
